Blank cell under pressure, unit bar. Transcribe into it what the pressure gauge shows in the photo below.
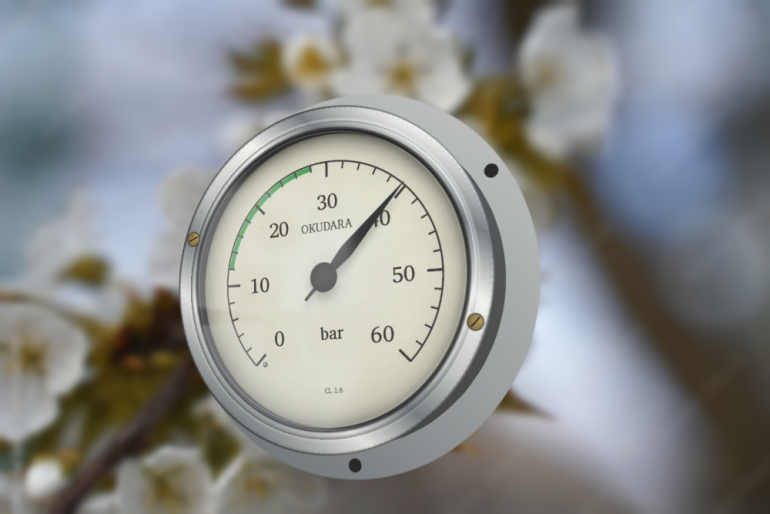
40 bar
